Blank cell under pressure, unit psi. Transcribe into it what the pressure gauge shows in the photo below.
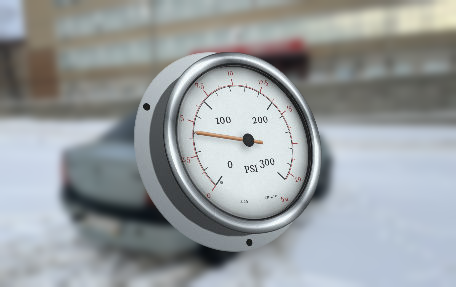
60 psi
